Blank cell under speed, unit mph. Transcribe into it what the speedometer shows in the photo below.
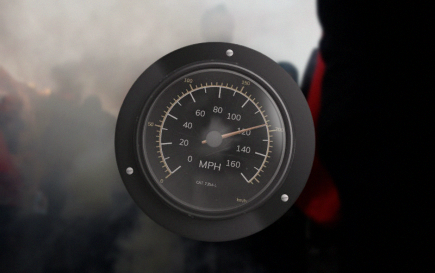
120 mph
